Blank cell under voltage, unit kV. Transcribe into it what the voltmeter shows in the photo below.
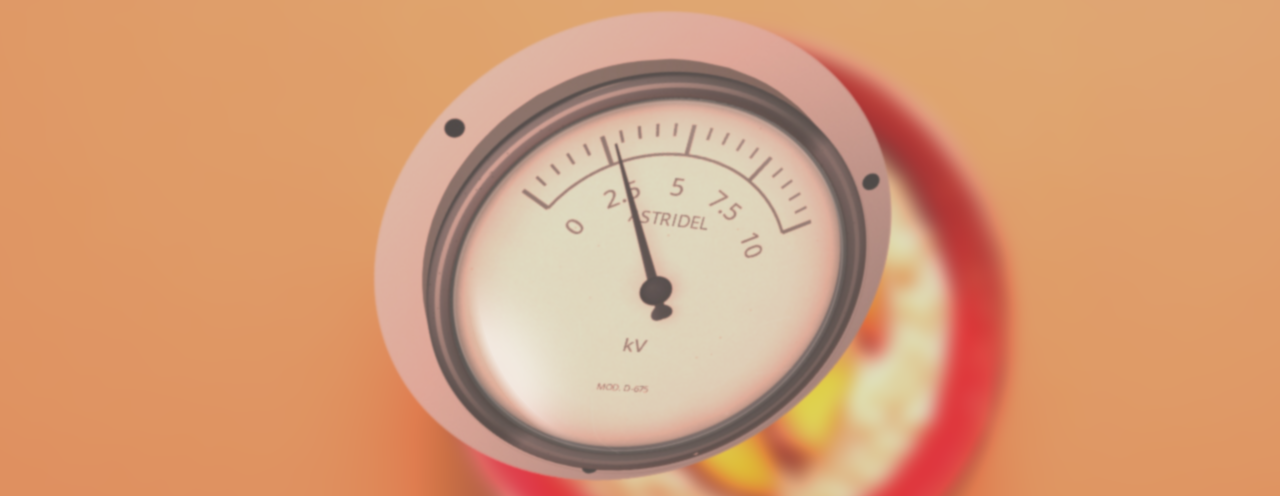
2.75 kV
